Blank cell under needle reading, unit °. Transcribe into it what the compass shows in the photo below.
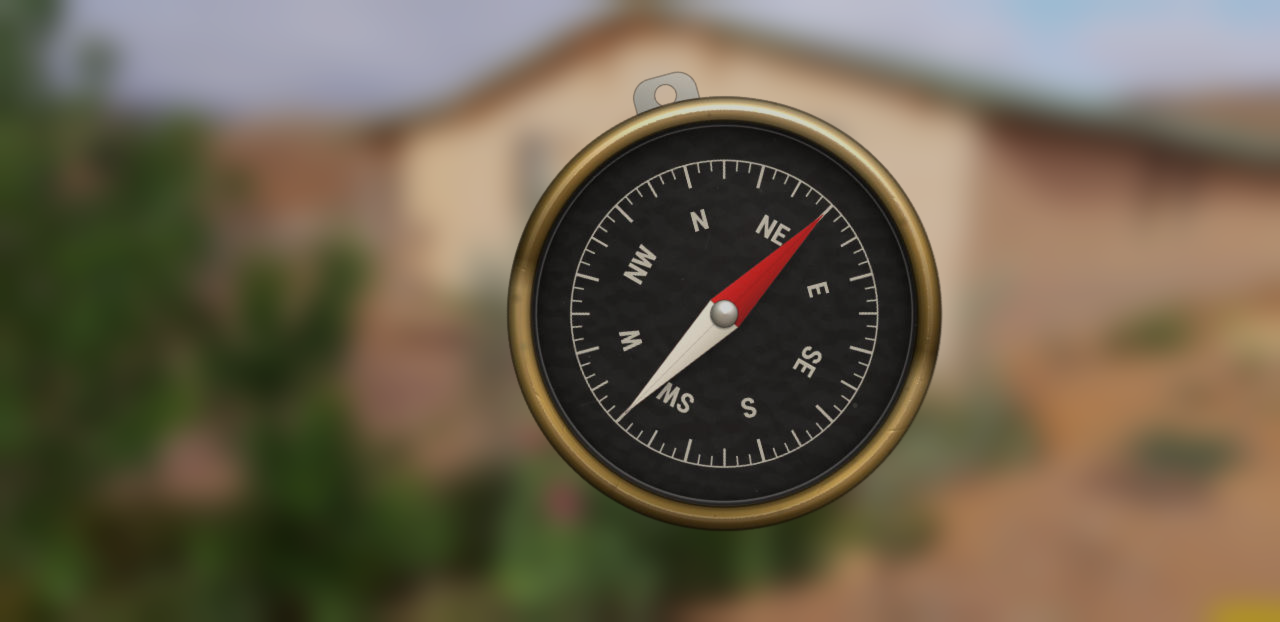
60 °
